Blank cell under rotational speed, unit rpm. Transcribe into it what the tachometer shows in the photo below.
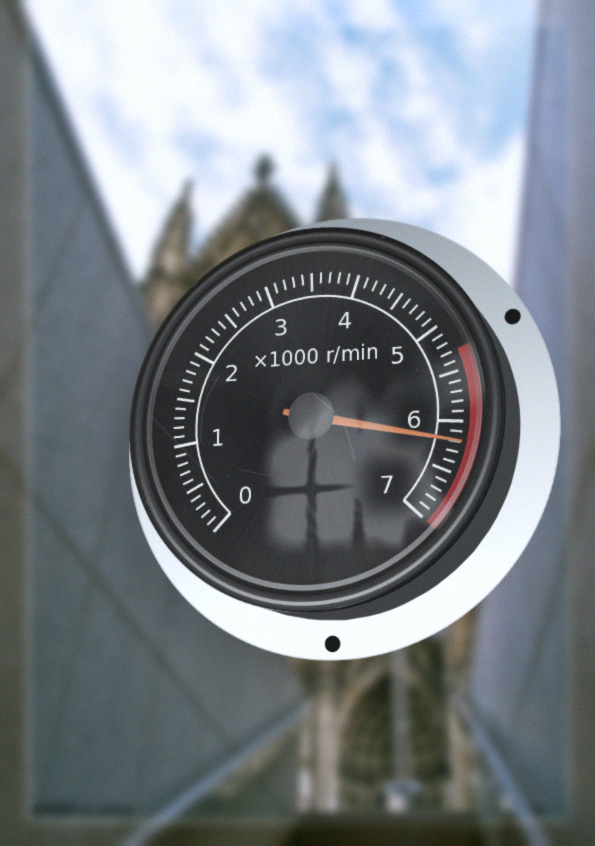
6200 rpm
